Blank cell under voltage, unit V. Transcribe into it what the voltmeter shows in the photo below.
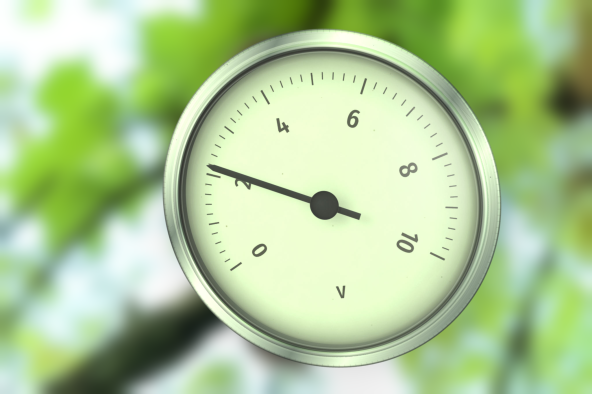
2.2 V
